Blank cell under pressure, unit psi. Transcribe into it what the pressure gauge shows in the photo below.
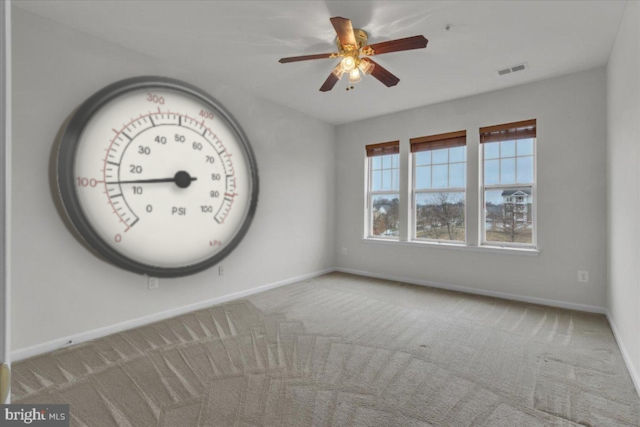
14 psi
